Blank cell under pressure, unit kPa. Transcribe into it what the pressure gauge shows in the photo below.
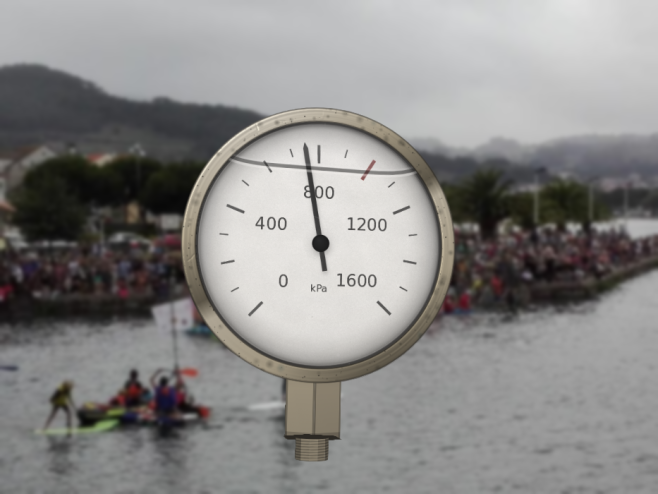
750 kPa
